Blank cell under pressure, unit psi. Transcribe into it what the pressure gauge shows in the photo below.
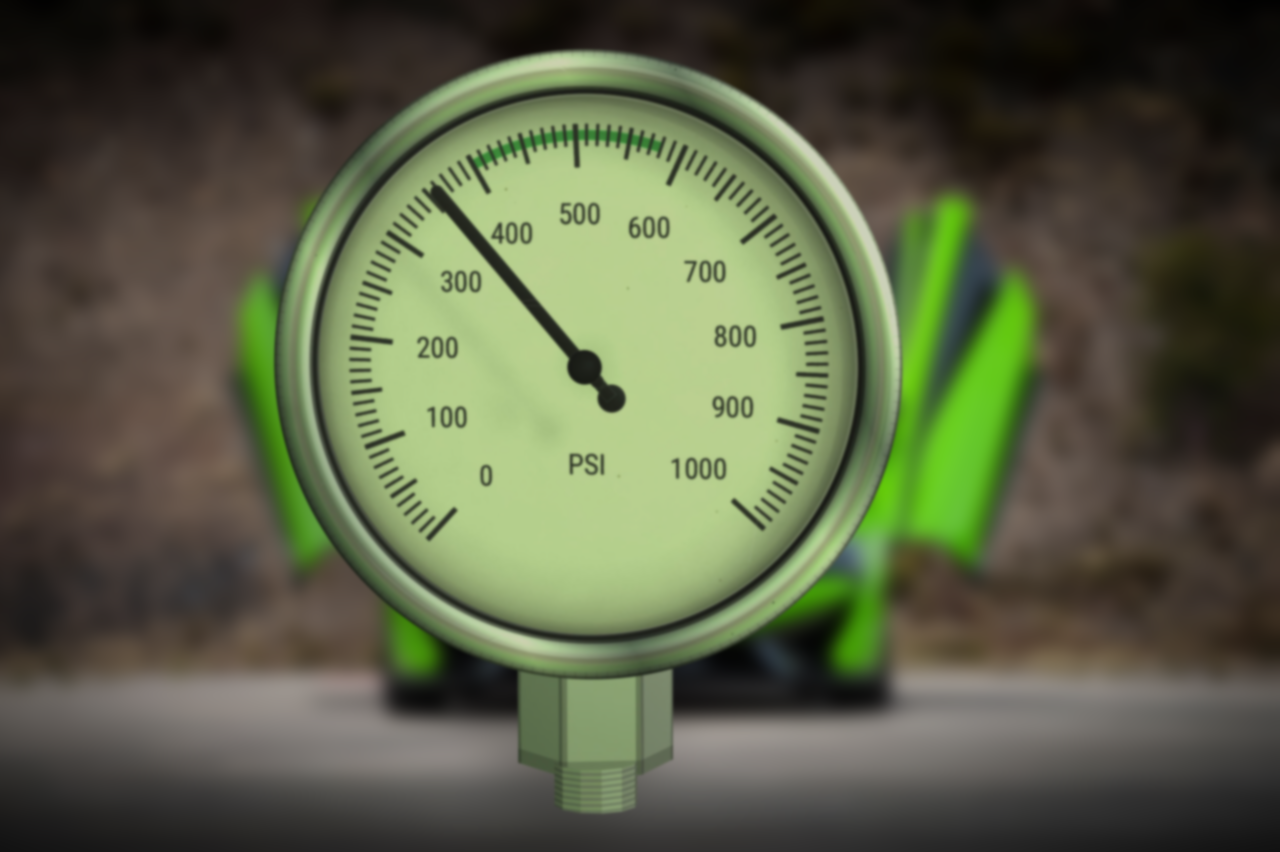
360 psi
